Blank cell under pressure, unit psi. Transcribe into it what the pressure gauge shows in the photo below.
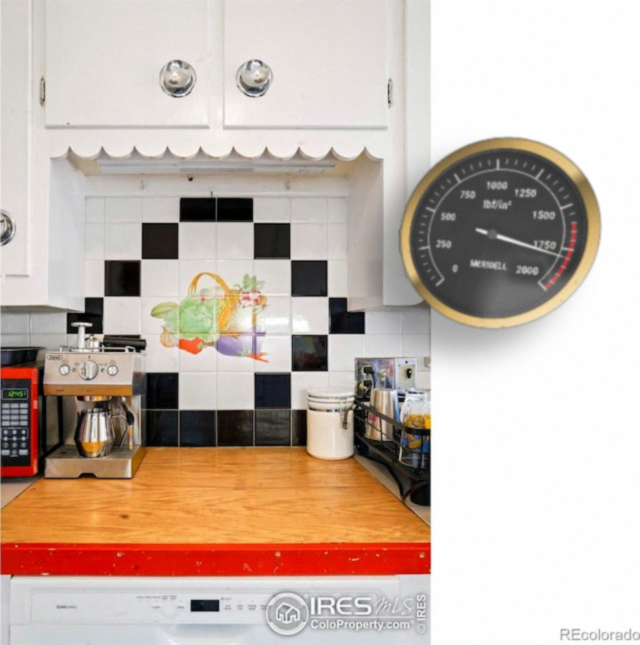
1800 psi
